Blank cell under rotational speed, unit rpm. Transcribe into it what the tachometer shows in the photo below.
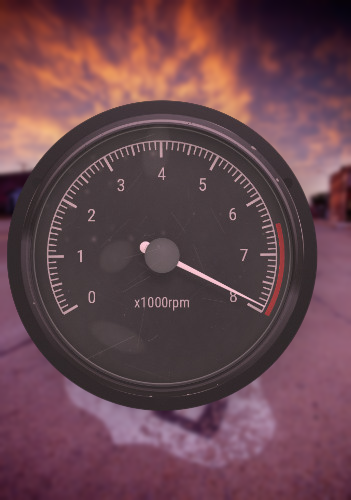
7900 rpm
